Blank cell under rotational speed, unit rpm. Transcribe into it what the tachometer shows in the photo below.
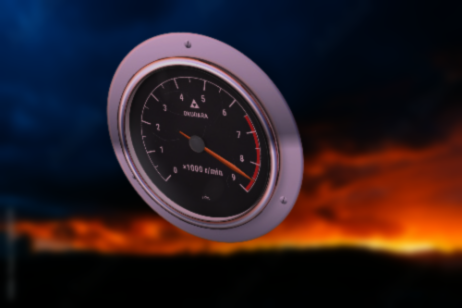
8500 rpm
